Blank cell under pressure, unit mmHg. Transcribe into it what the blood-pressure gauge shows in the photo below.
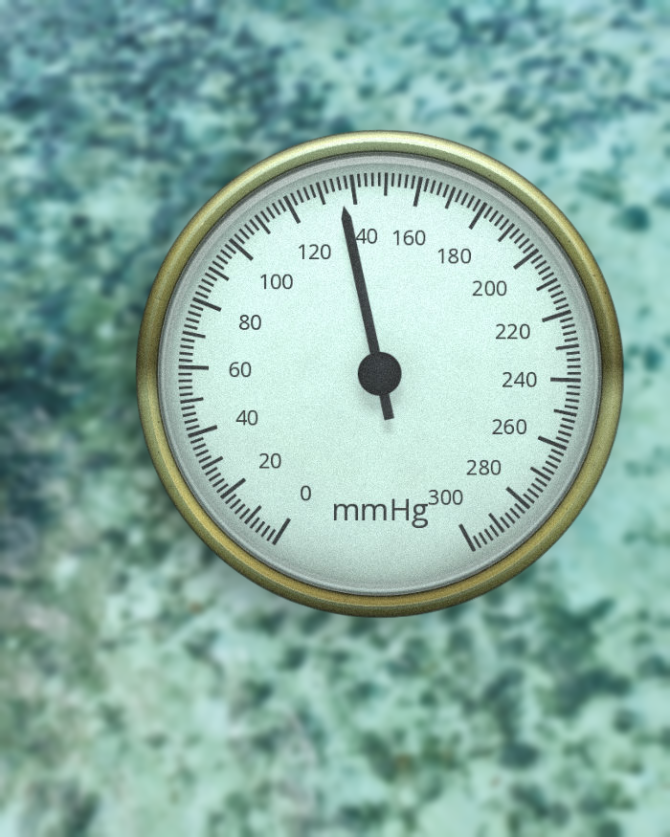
136 mmHg
